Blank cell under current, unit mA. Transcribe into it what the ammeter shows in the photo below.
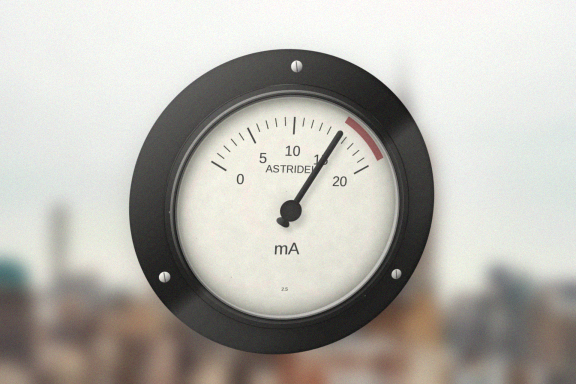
15 mA
